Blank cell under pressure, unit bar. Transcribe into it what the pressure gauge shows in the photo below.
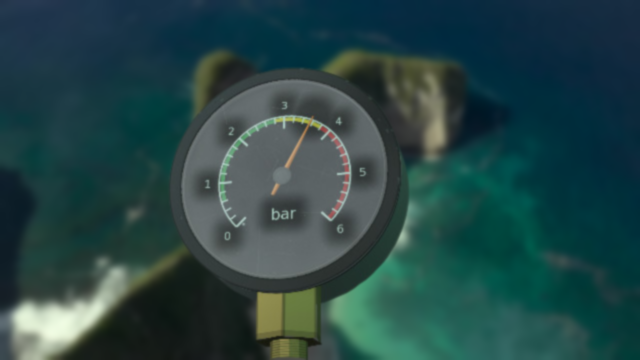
3.6 bar
